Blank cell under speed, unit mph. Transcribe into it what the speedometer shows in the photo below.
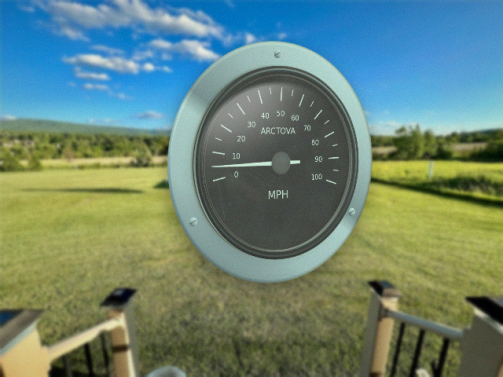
5 mph
